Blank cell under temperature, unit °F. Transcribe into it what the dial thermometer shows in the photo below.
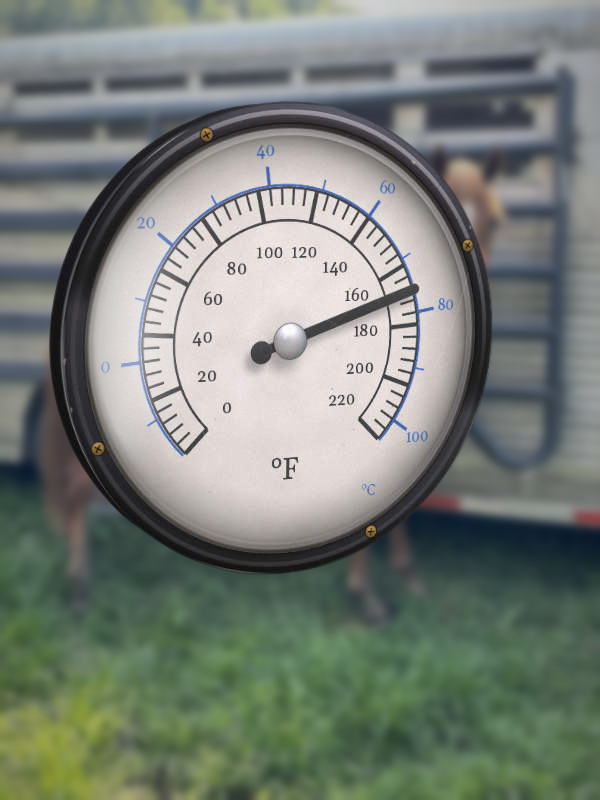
168 °F
